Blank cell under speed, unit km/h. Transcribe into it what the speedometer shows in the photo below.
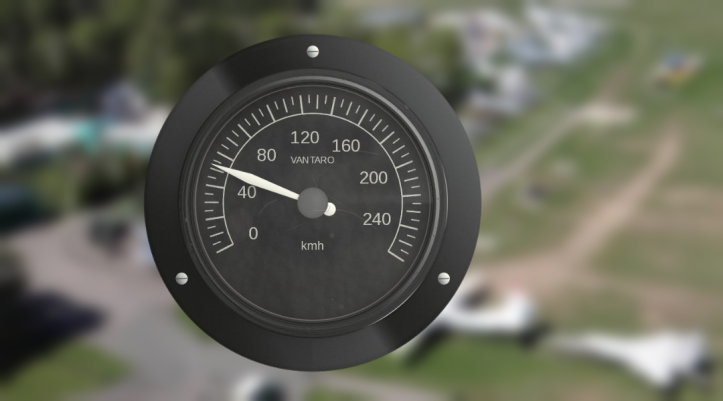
52.5 km/h
